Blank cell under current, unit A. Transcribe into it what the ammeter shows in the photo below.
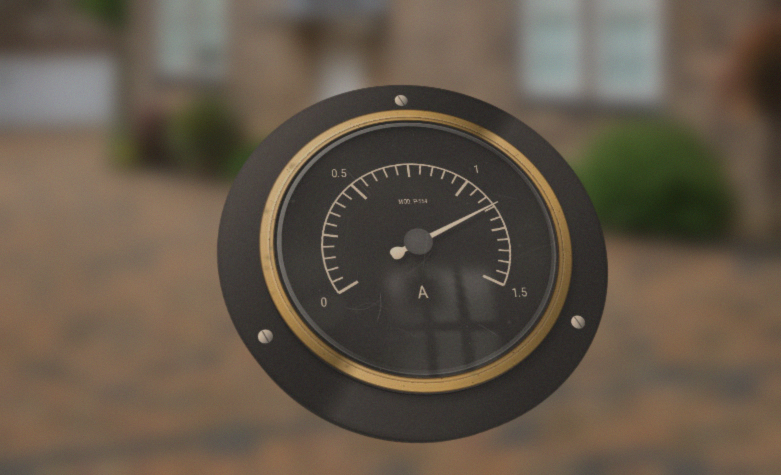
1.15 A
